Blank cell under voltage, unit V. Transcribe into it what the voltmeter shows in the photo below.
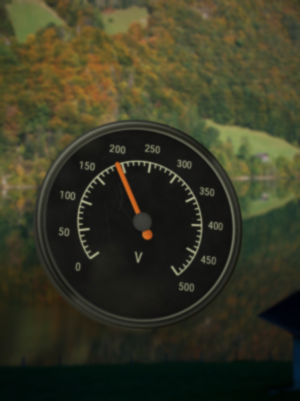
190 V
